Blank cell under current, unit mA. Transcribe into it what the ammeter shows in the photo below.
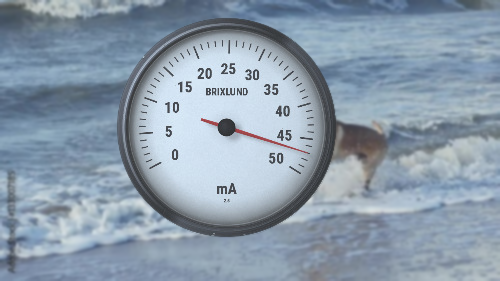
47 mA
